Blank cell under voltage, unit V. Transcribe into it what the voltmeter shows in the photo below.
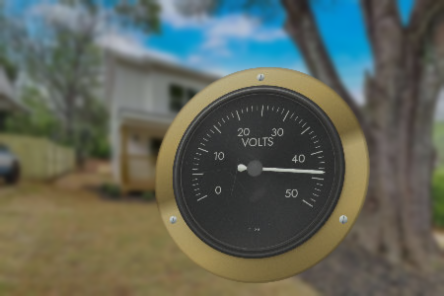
44 V
